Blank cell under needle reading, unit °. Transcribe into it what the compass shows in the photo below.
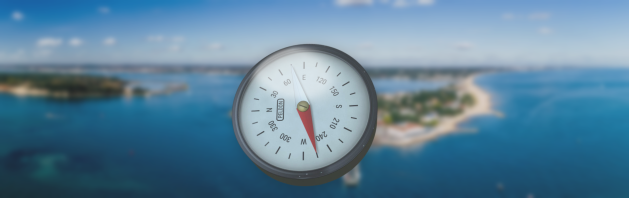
255 °
